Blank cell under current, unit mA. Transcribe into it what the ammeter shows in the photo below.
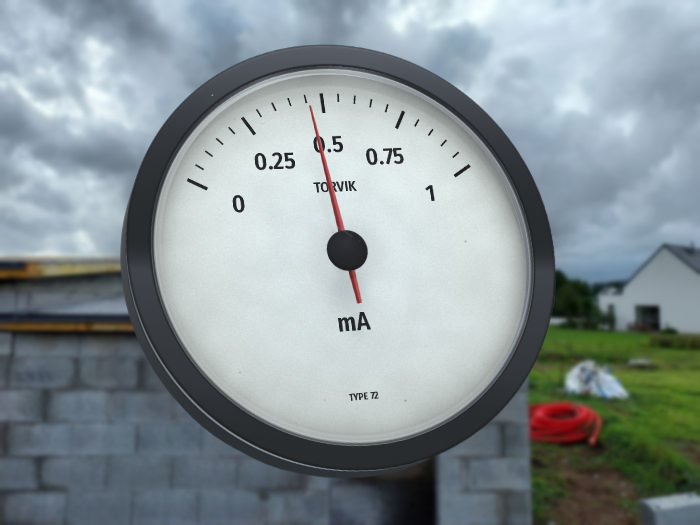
0.45 mA
